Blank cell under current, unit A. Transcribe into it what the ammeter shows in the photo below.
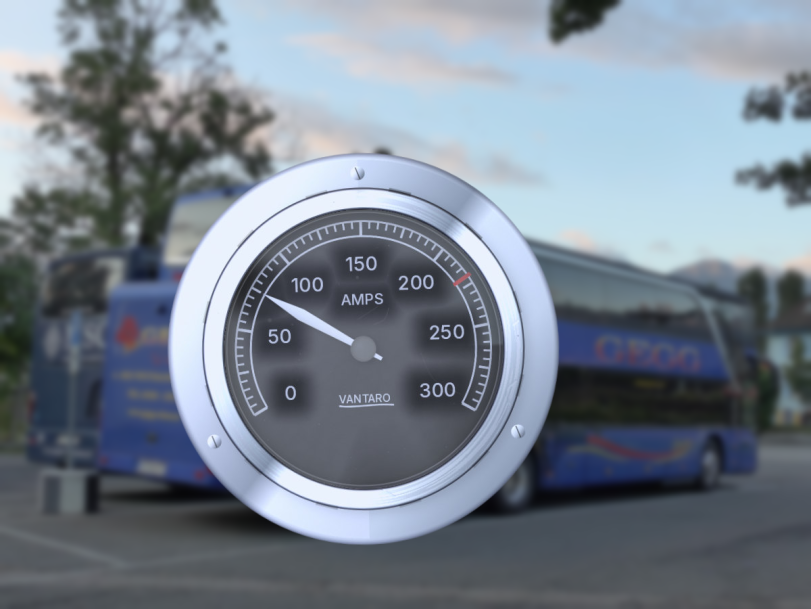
75 A
